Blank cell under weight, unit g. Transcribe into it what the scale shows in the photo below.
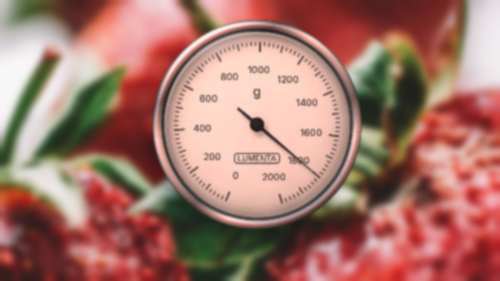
1800 g
